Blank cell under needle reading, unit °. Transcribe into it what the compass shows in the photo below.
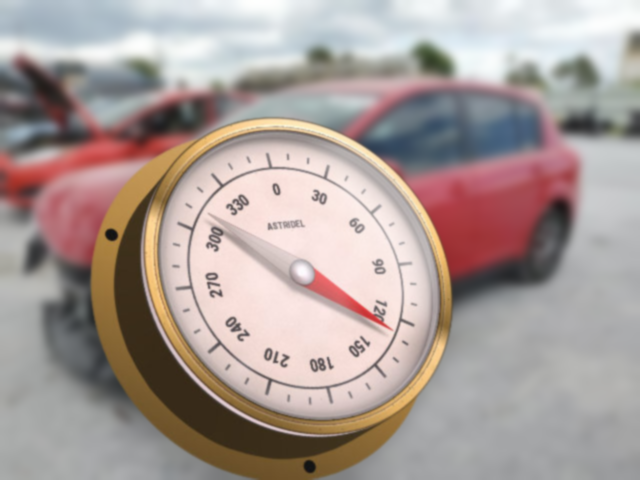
130 °
